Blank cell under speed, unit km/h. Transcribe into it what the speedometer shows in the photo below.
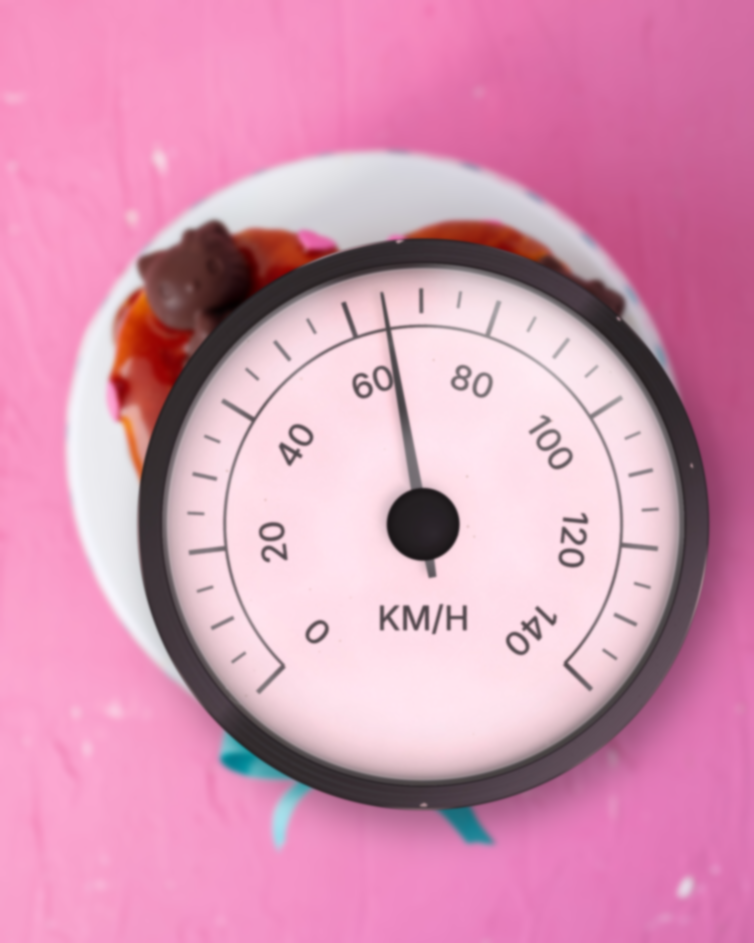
65 km/h
